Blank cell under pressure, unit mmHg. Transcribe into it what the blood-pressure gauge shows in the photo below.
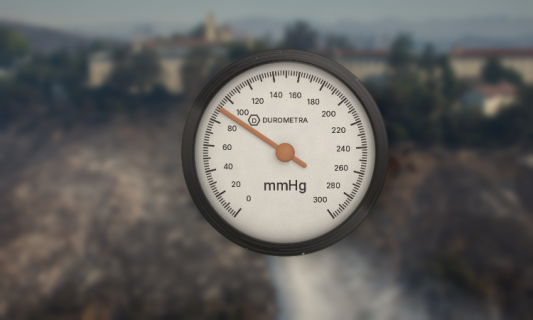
90 mmHg
